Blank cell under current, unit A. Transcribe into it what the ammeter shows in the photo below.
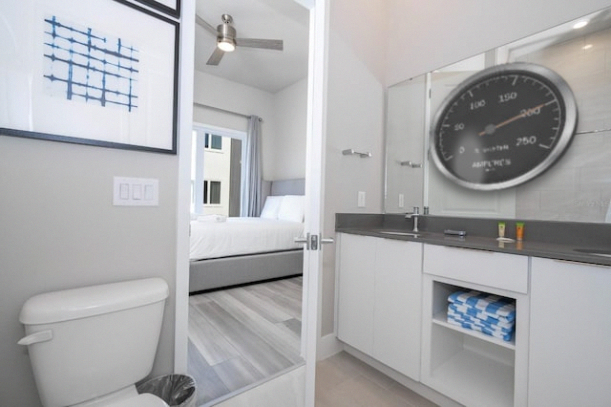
200 A
